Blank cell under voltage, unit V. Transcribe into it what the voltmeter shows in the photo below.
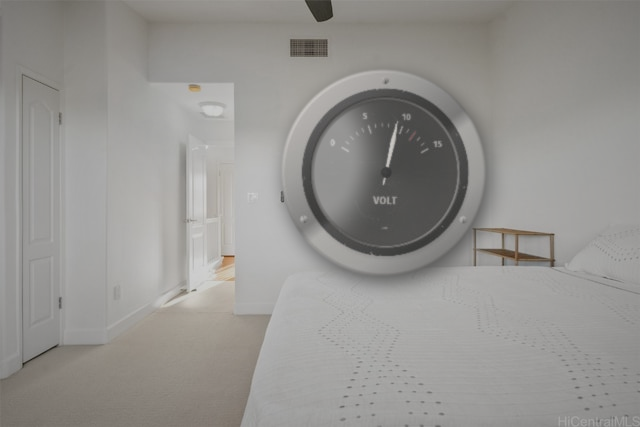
9 V
